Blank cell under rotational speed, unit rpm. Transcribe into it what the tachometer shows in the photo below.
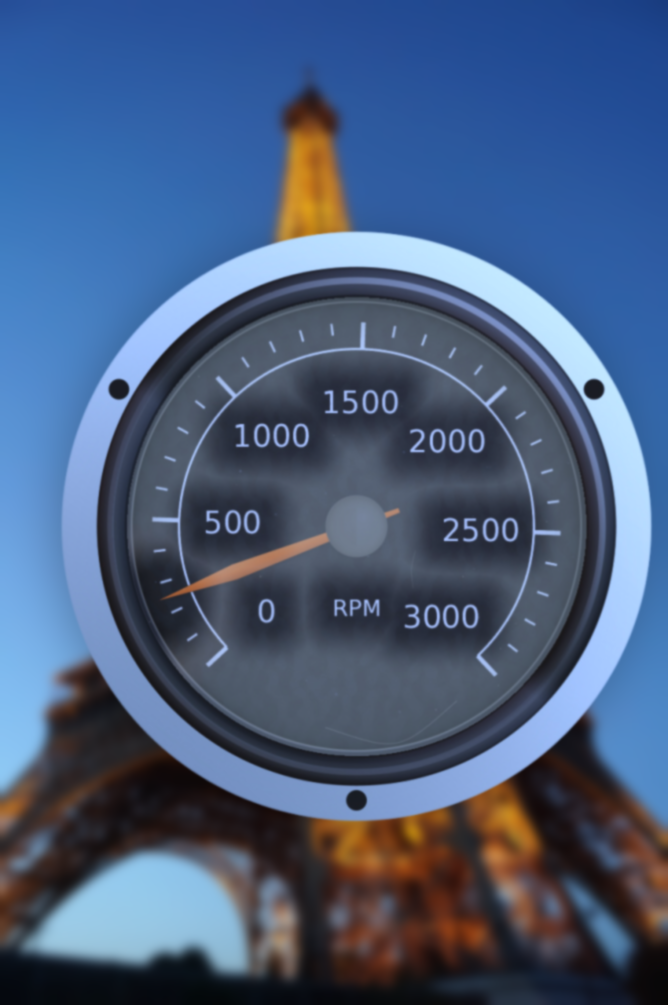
250 rpm
